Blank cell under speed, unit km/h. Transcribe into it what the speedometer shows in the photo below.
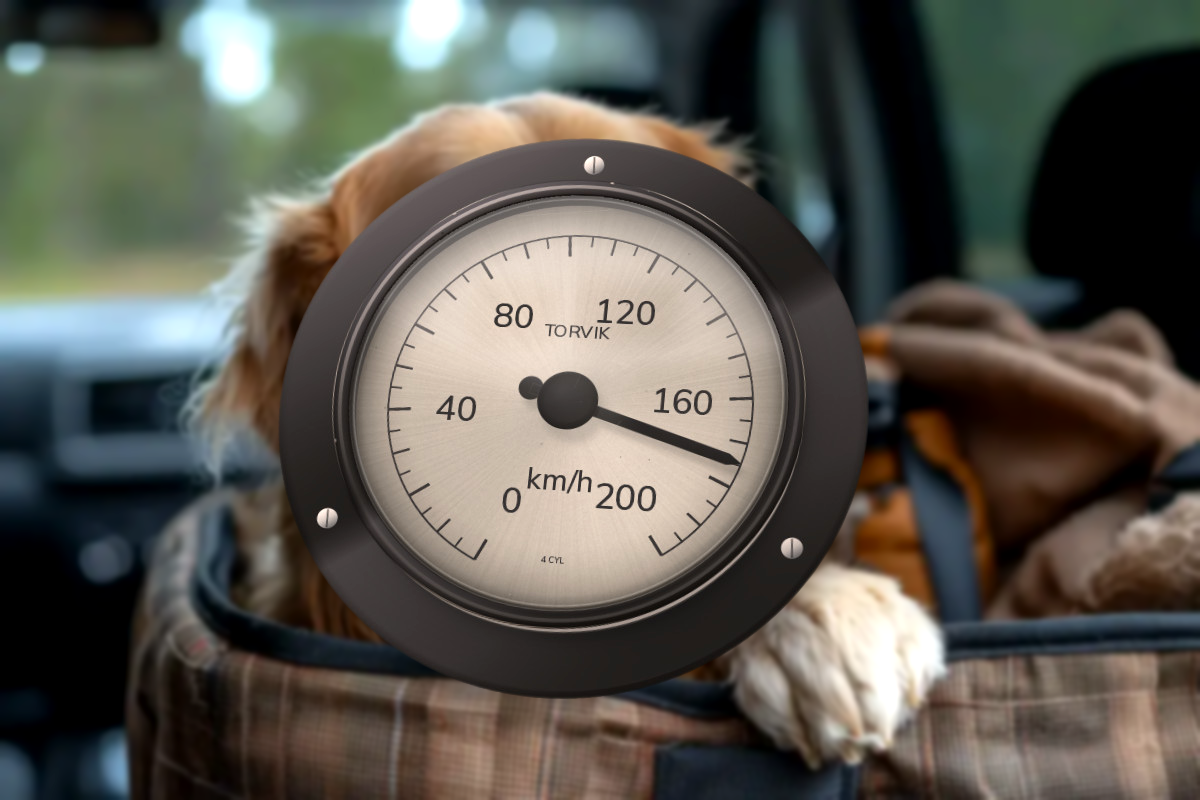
175 km/h
